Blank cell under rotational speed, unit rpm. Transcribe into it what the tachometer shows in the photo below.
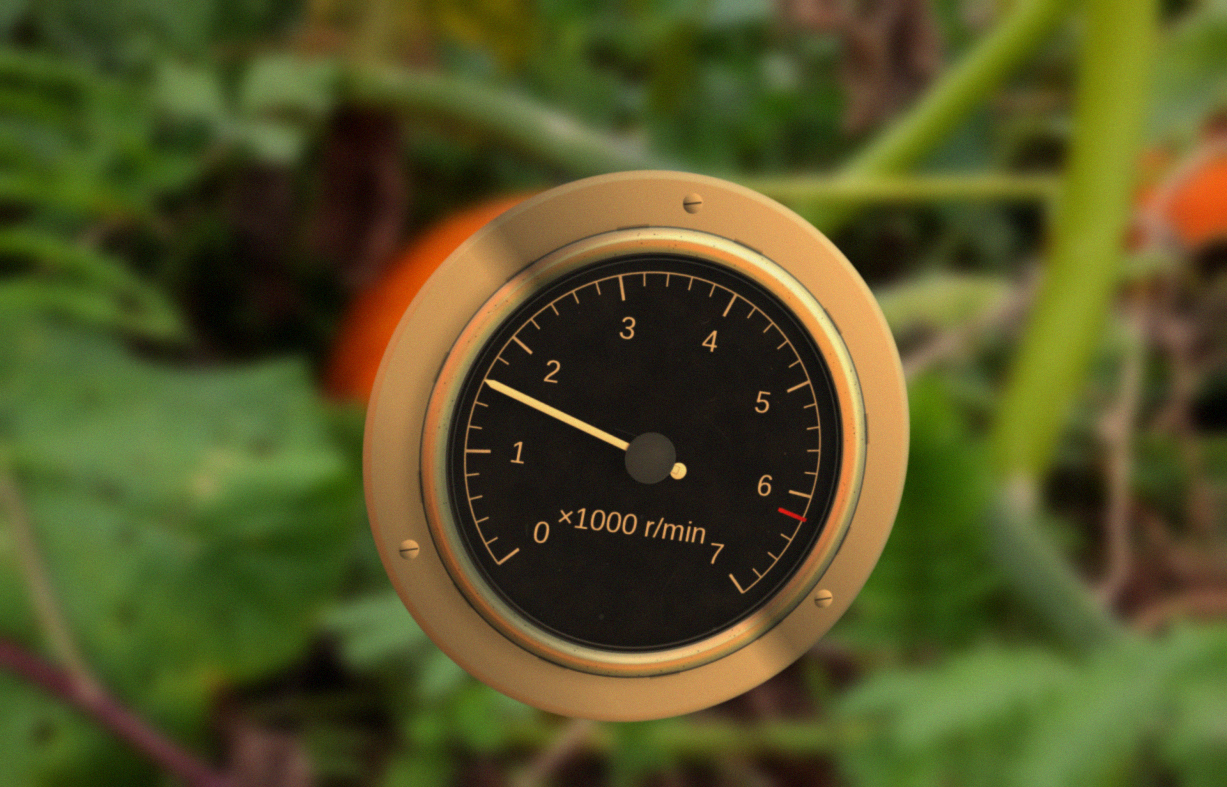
1600 rpm
